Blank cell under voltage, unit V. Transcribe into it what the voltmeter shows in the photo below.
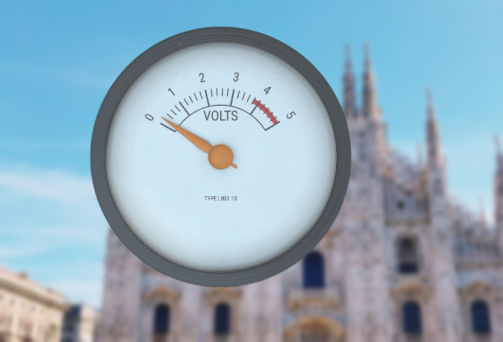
0.2 V
